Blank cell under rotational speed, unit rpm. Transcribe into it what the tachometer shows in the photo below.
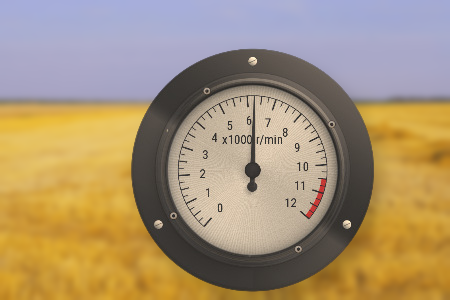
6250 rpm
